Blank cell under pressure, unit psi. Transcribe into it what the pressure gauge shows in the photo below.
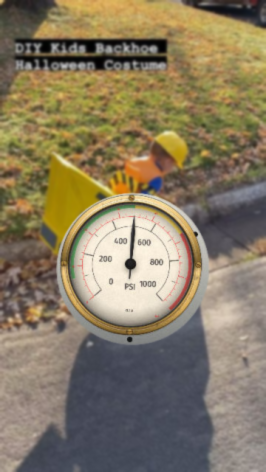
500 psi
